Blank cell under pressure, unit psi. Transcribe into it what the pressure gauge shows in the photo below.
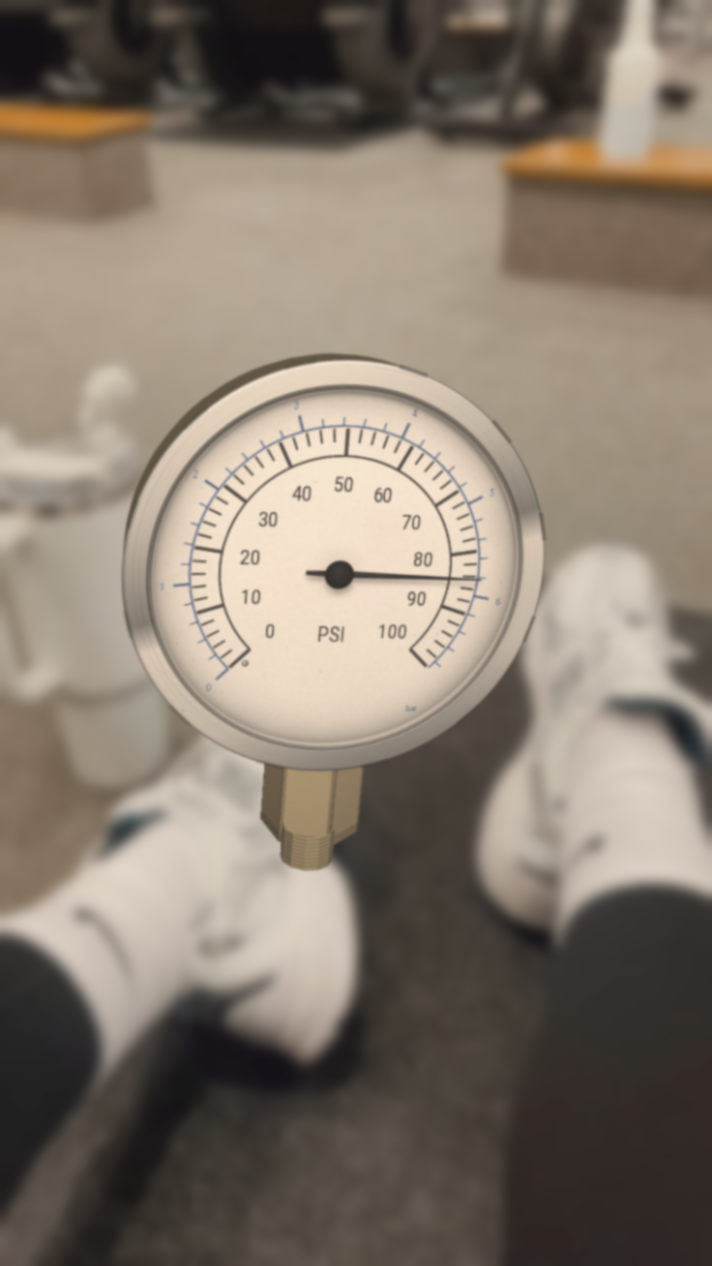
84 psi
